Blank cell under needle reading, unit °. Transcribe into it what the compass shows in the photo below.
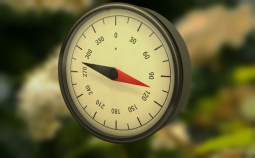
105 °
